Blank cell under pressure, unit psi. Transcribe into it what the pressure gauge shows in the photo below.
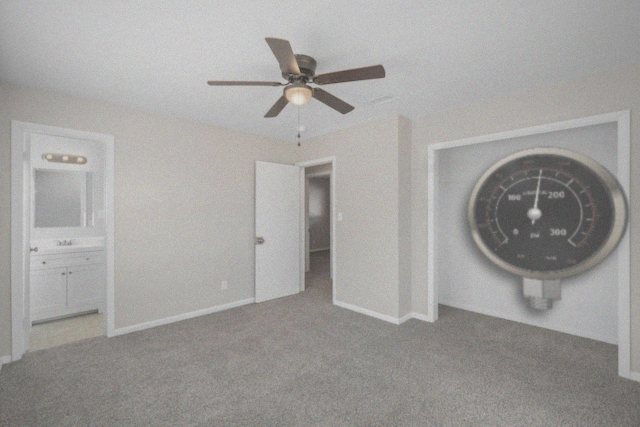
160 psi
